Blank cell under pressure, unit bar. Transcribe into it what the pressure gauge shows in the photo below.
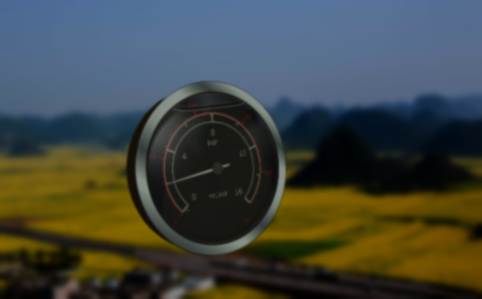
2 bar
